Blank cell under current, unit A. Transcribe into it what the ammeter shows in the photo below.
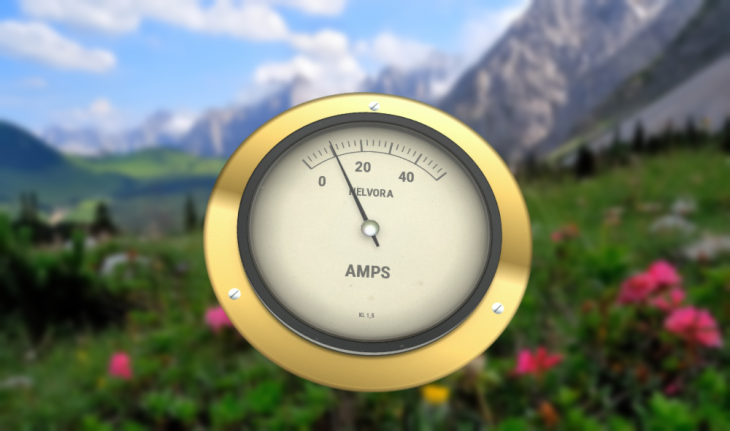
10 A
